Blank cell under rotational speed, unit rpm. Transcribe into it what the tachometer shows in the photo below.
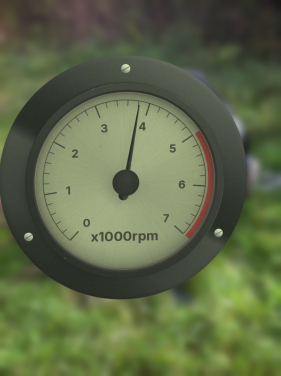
3800 rpm
